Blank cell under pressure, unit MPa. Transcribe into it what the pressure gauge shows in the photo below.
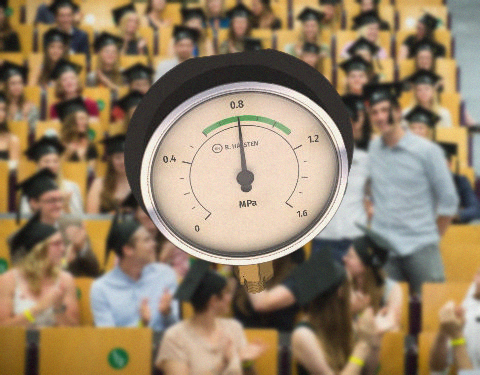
0.8 MPa
